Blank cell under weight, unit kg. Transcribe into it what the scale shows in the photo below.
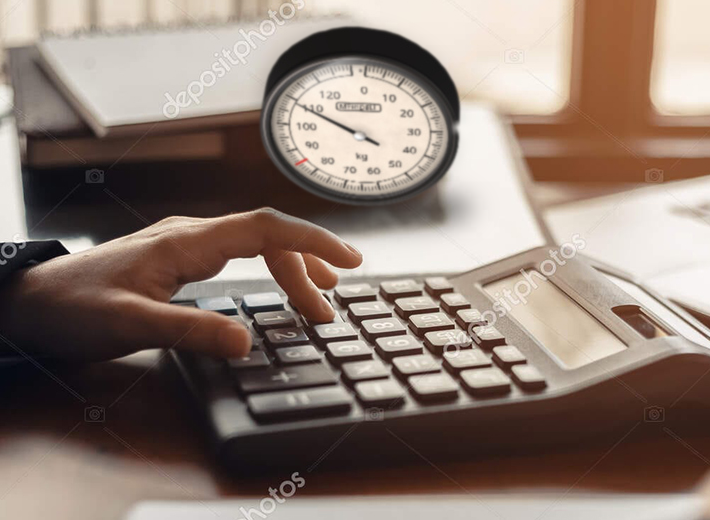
110 kg
